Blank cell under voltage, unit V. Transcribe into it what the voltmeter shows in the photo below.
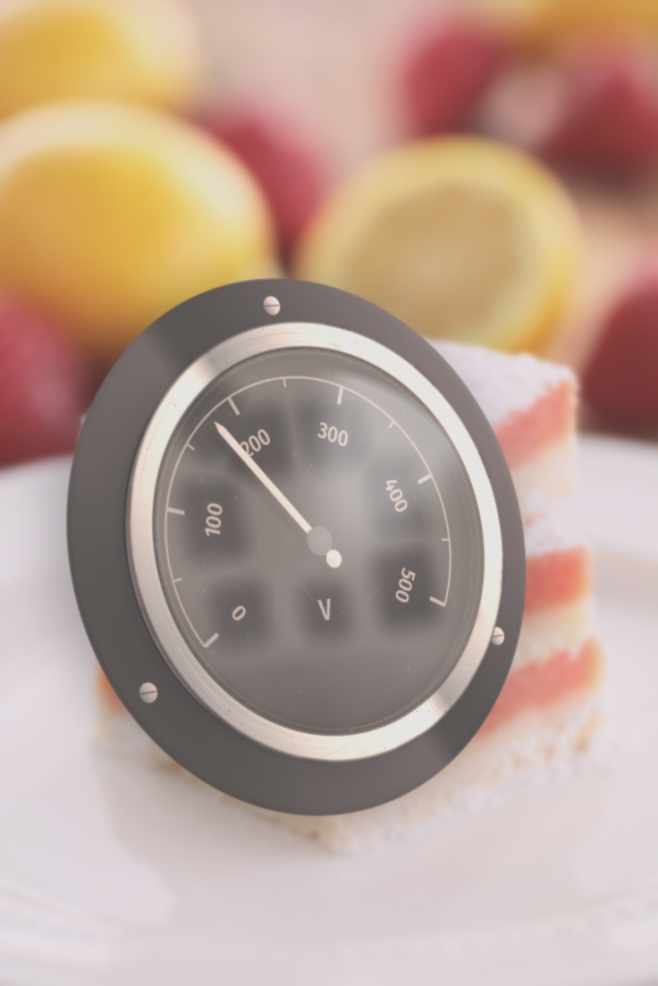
175 V
